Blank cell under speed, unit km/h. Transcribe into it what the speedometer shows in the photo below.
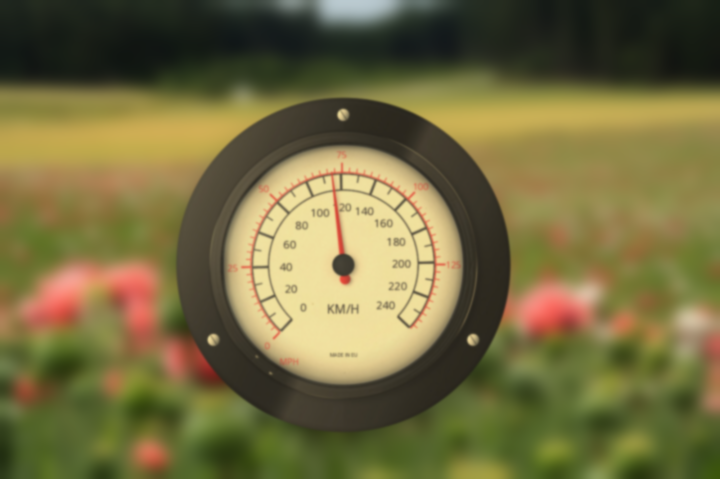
115 km/h
